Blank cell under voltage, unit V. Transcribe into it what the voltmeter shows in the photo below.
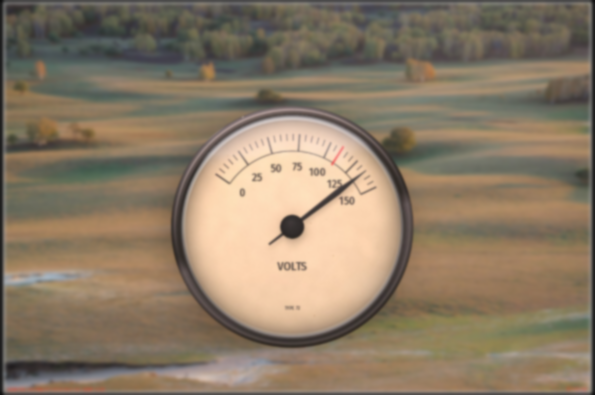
135 V
